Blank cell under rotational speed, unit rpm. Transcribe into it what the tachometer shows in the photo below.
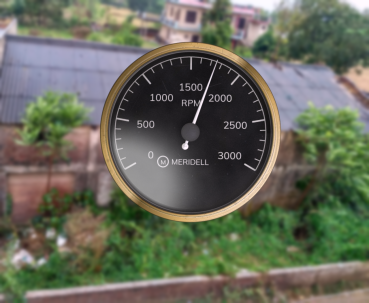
1750 rpm
